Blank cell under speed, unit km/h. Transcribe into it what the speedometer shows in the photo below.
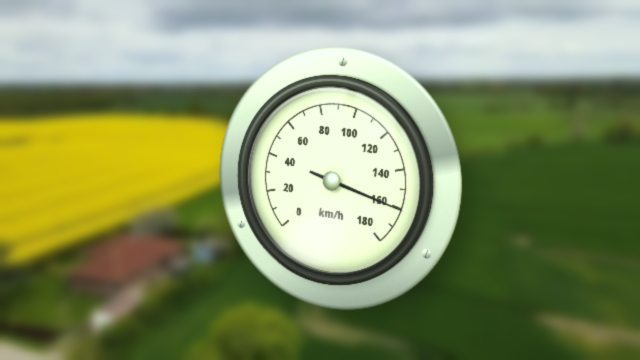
160 km/h
